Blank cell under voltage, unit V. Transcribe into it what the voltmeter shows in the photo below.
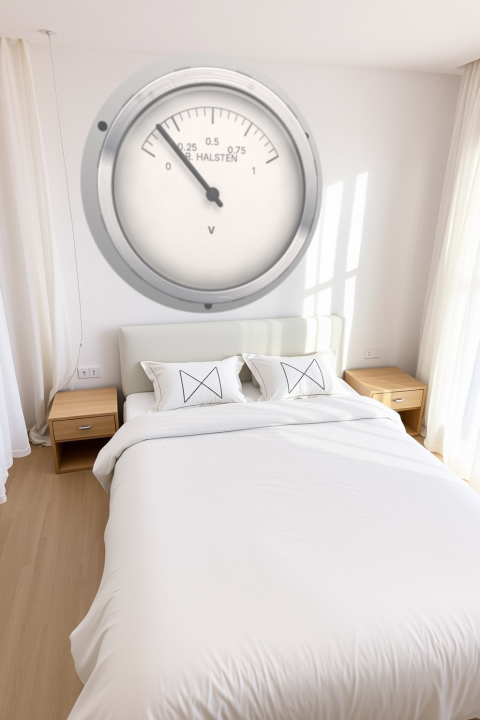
0.15 V
